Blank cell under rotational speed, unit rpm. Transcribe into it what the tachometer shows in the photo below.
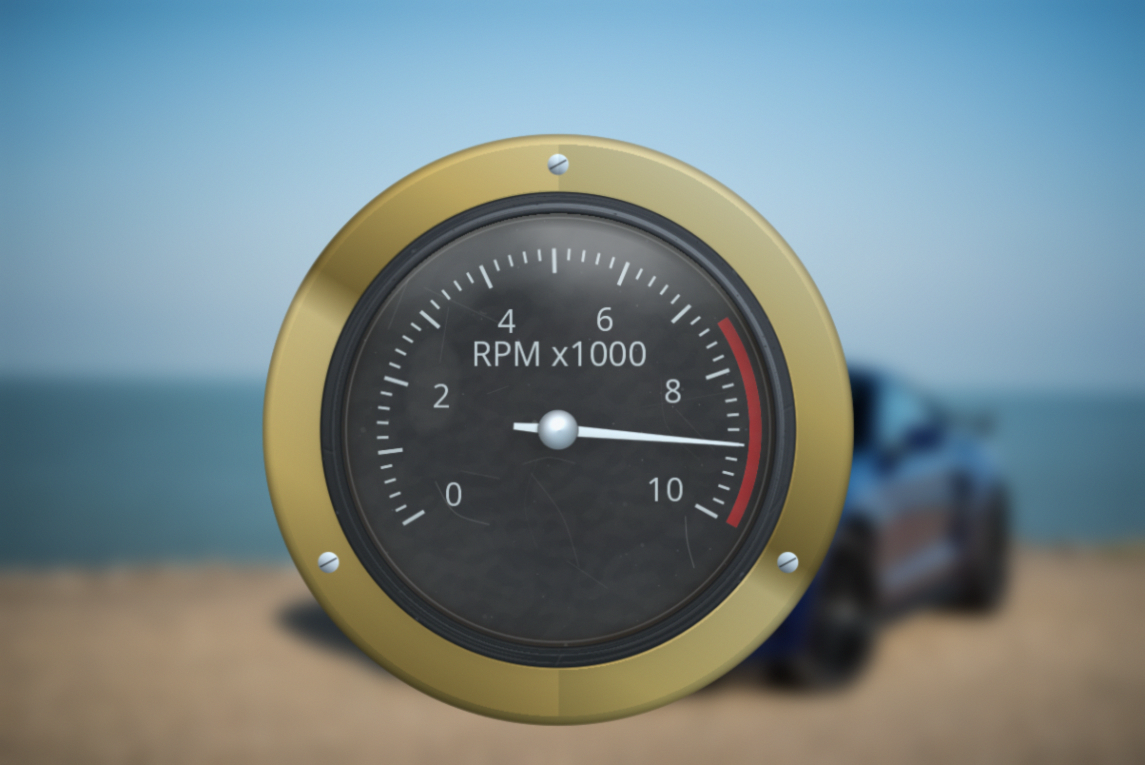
9000 rpm
